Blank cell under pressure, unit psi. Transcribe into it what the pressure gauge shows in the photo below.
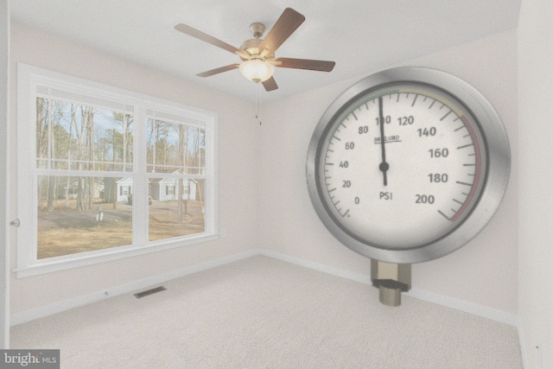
100 psi
